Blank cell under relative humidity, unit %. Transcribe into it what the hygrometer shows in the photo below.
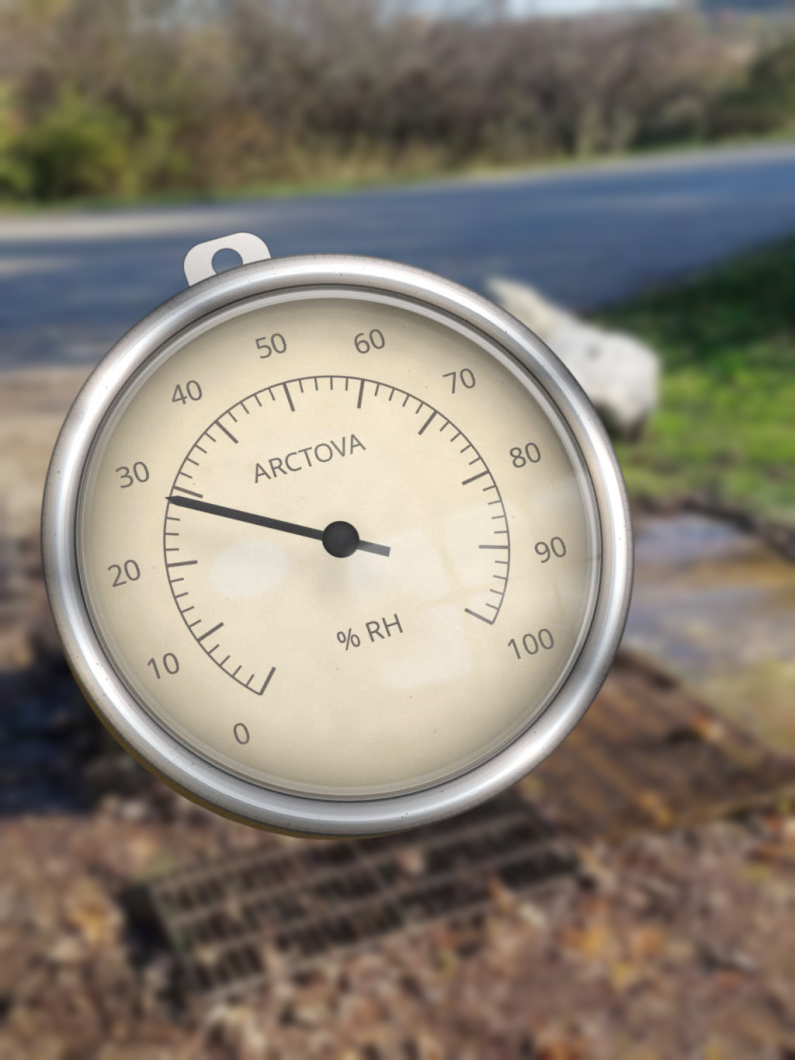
28 %
